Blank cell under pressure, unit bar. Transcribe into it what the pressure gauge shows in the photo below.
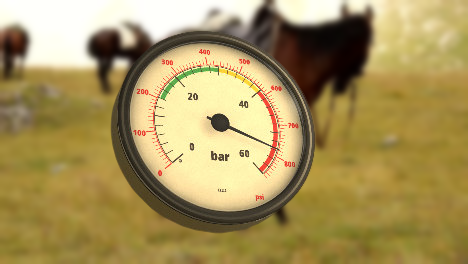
54 bar
